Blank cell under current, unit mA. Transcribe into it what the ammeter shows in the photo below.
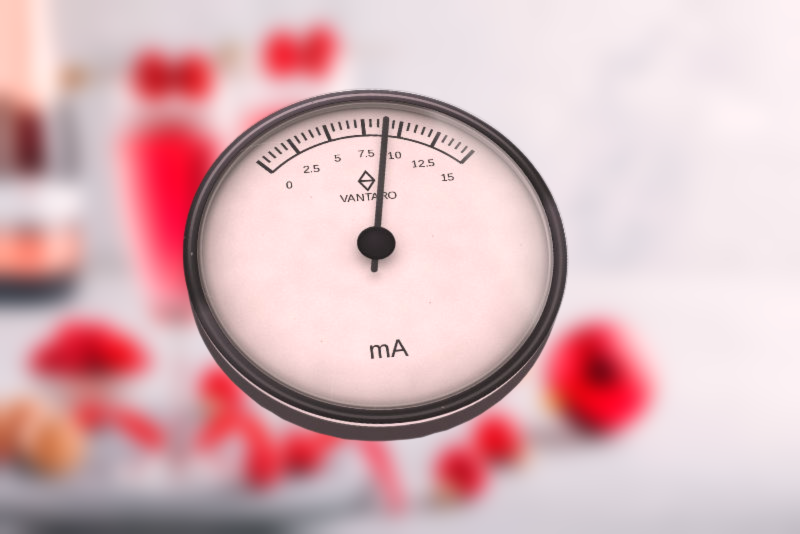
9 mA
